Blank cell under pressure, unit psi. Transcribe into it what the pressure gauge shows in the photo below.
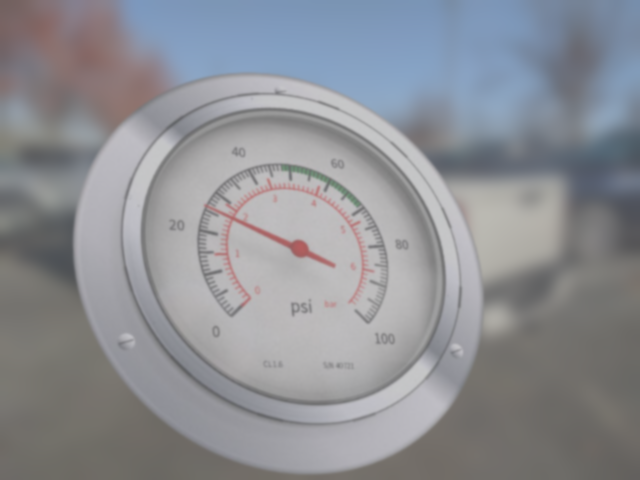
25 psi
